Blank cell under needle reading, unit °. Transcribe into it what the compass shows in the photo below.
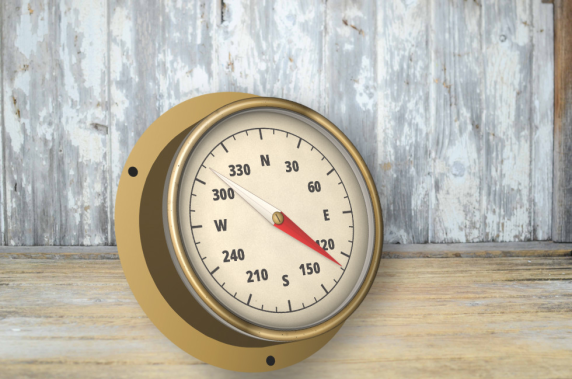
130 °
